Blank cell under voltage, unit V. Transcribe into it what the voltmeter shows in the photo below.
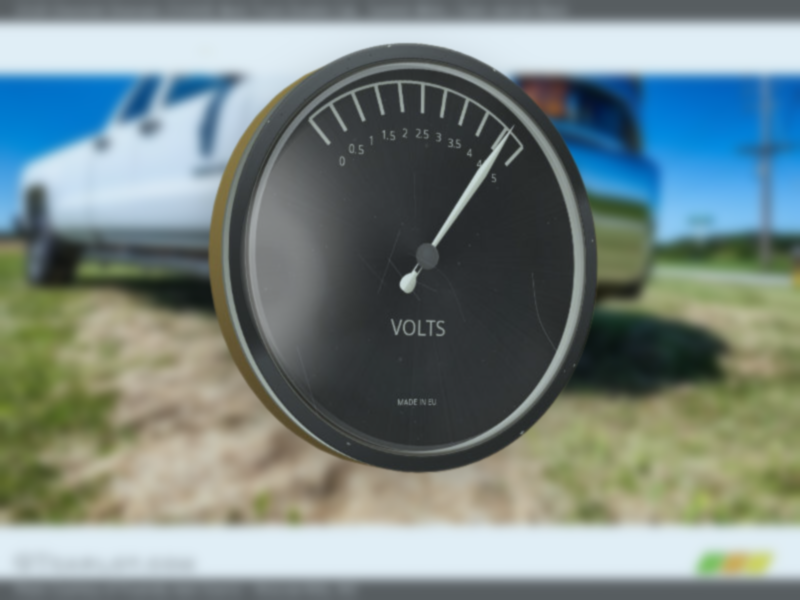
4.5 V
